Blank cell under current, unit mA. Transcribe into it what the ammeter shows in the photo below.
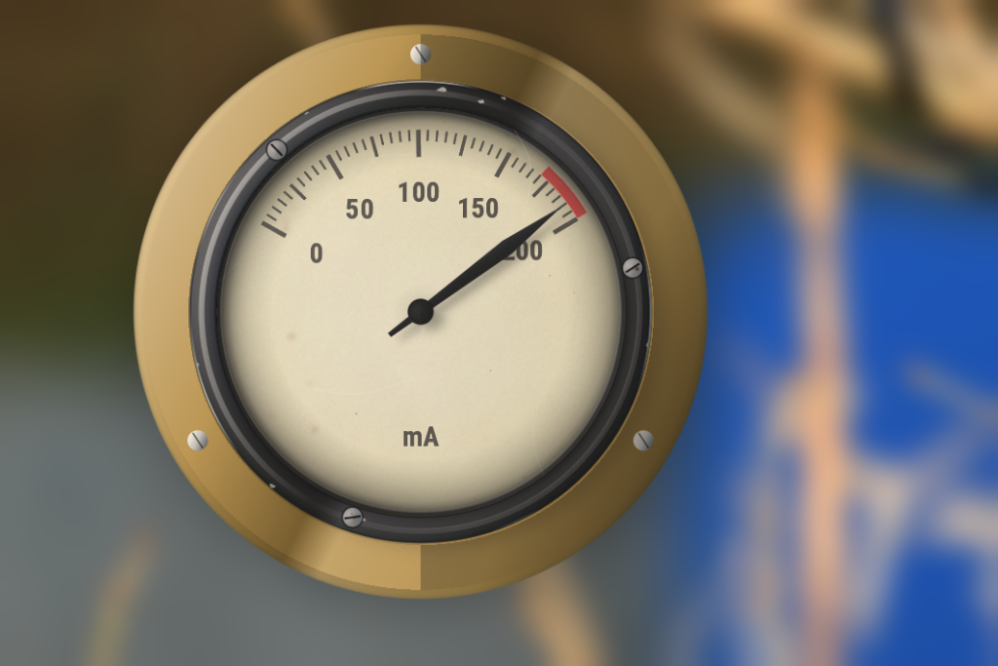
190 mA
